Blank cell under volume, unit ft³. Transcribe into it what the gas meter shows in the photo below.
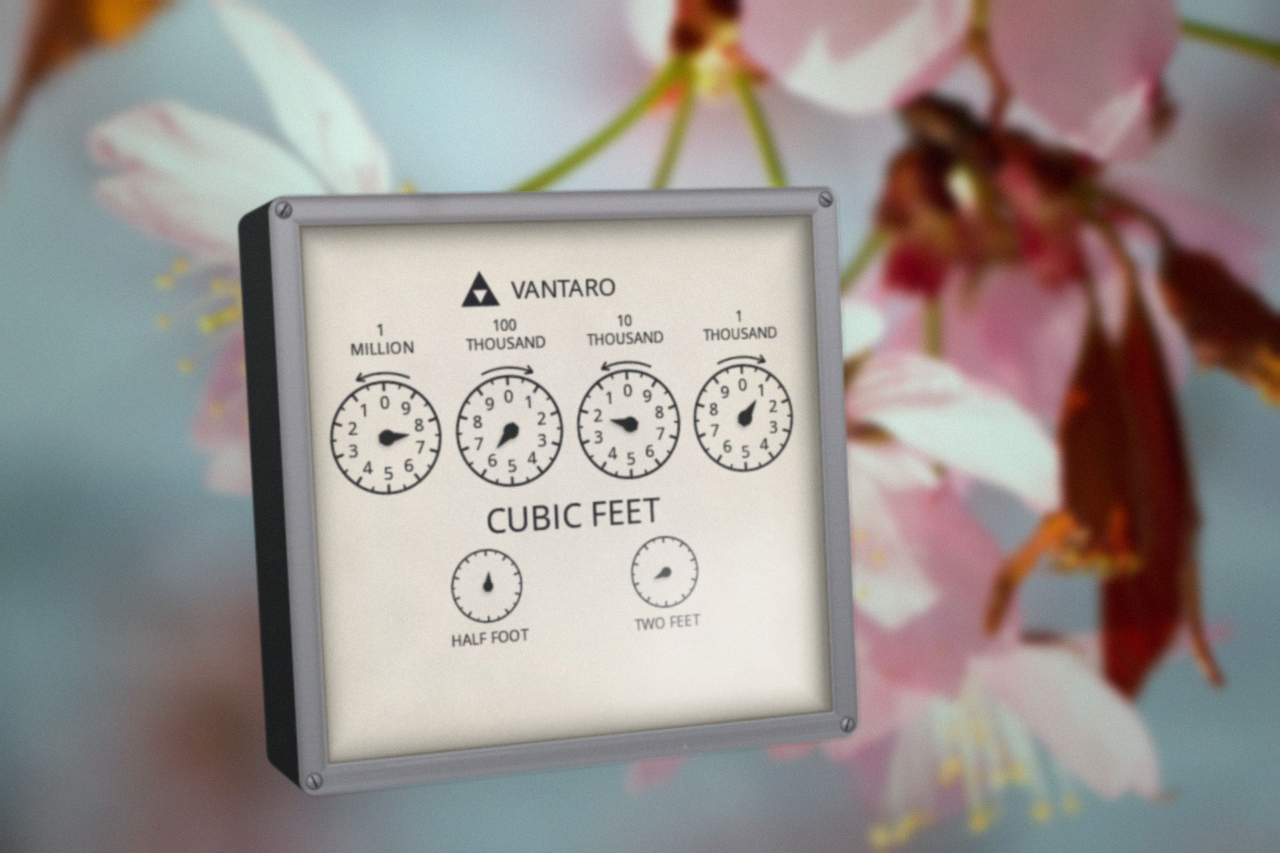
762100 ft³
